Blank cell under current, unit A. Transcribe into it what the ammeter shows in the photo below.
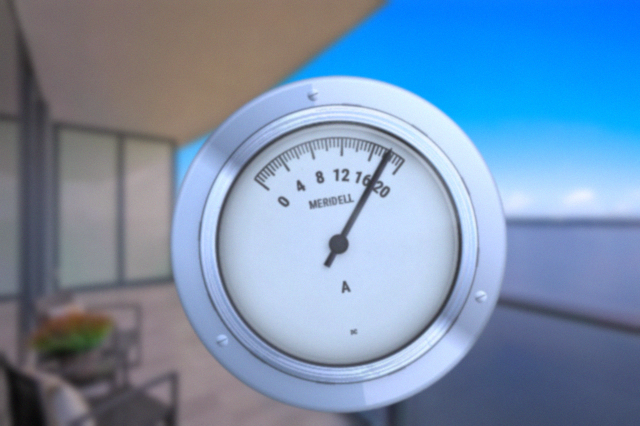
18 A
